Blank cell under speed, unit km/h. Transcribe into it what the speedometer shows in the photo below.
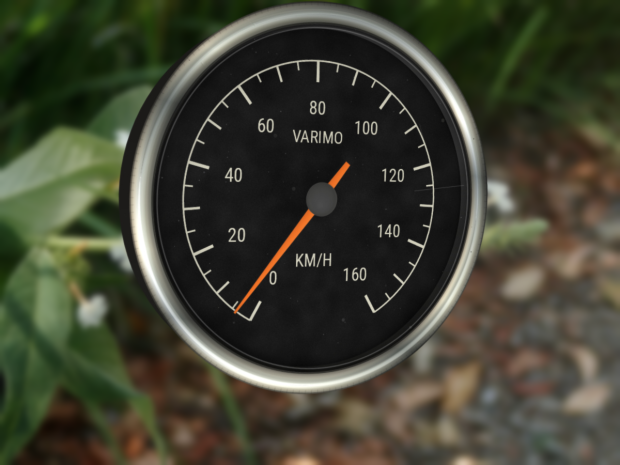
5 km/h
